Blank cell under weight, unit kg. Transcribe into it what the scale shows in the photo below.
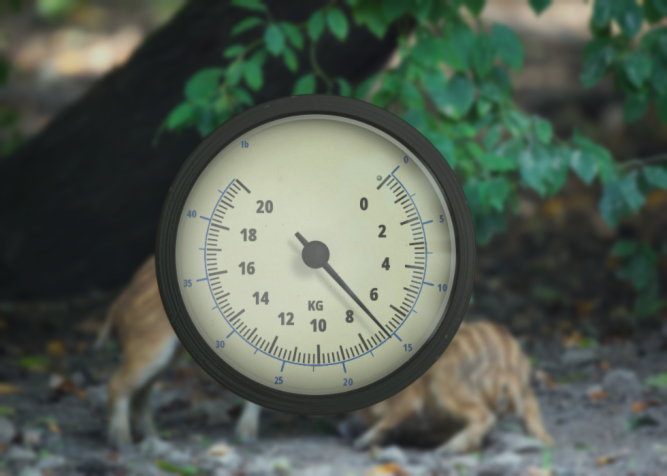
7 kg
